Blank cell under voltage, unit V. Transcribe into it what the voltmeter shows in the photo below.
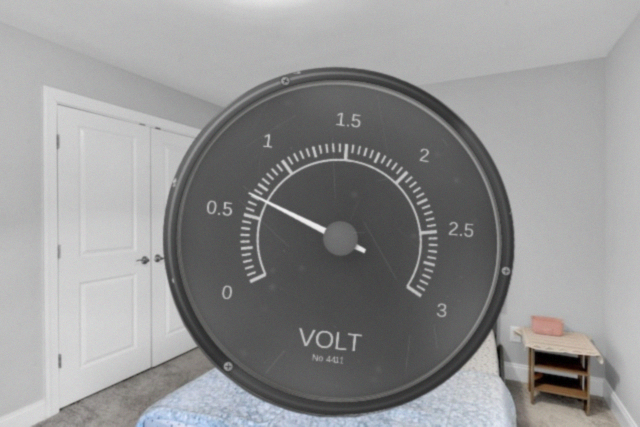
0.65 V
